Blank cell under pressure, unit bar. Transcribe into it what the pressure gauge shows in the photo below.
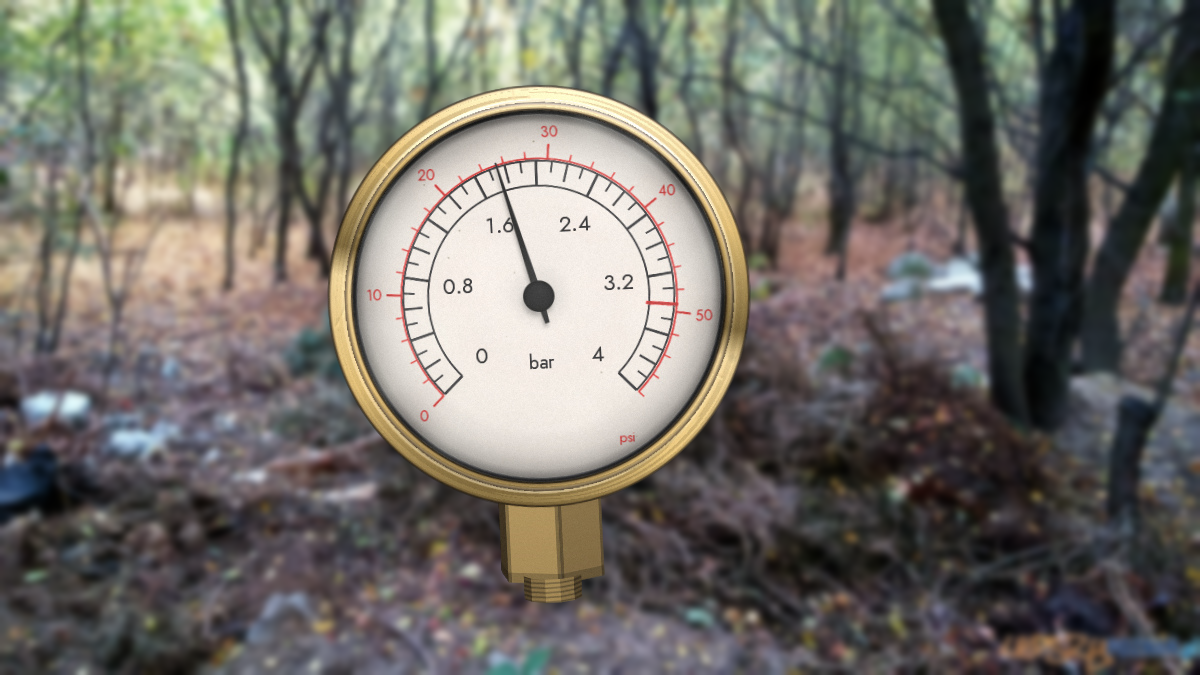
1.75 bar
